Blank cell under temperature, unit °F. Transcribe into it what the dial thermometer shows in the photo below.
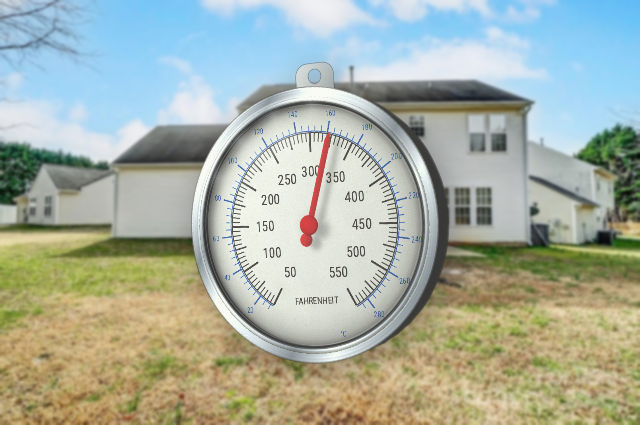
325 °F
